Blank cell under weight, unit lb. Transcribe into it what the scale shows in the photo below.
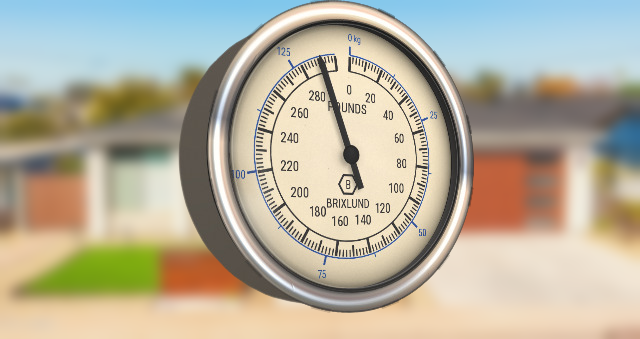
290 lb
